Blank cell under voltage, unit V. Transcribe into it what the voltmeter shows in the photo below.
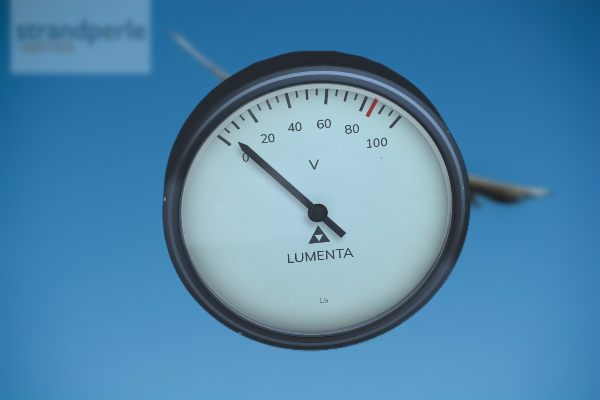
5 V
